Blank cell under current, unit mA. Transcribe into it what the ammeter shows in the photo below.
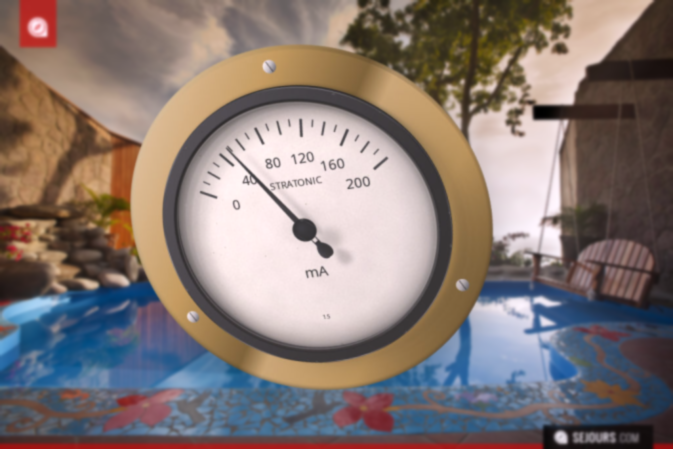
50 mA
